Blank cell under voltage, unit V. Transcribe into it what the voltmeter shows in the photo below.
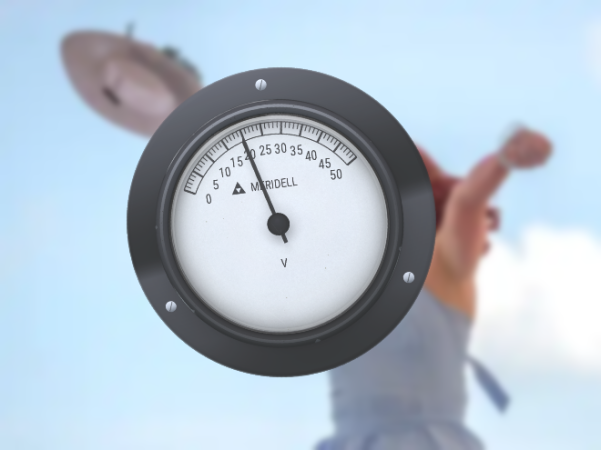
20 V
